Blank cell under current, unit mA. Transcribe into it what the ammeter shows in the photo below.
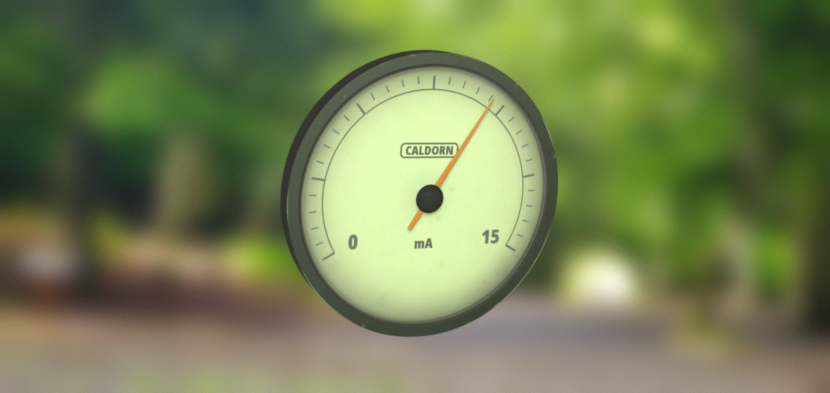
9.5 mA
